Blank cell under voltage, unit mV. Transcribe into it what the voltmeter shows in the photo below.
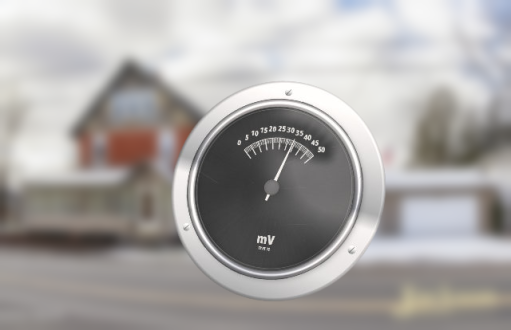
35 mV
